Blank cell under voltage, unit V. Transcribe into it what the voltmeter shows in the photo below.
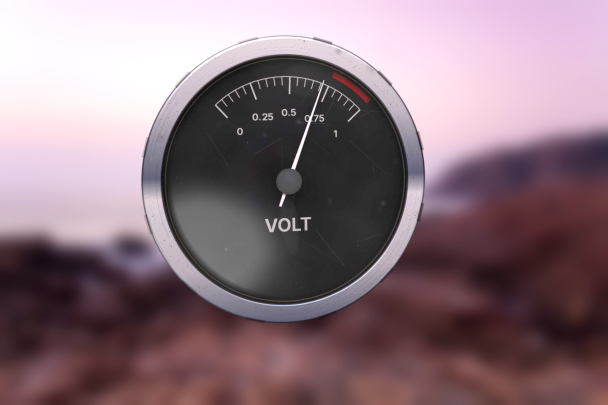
0.7 V
